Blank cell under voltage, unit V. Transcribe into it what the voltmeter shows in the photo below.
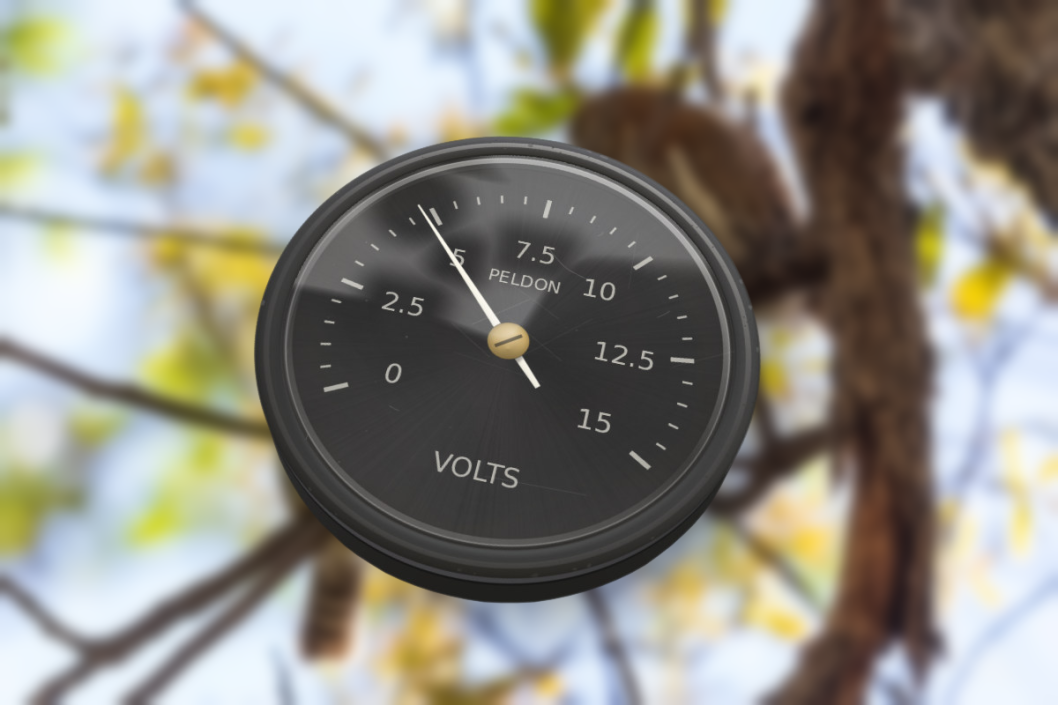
4.75 V
